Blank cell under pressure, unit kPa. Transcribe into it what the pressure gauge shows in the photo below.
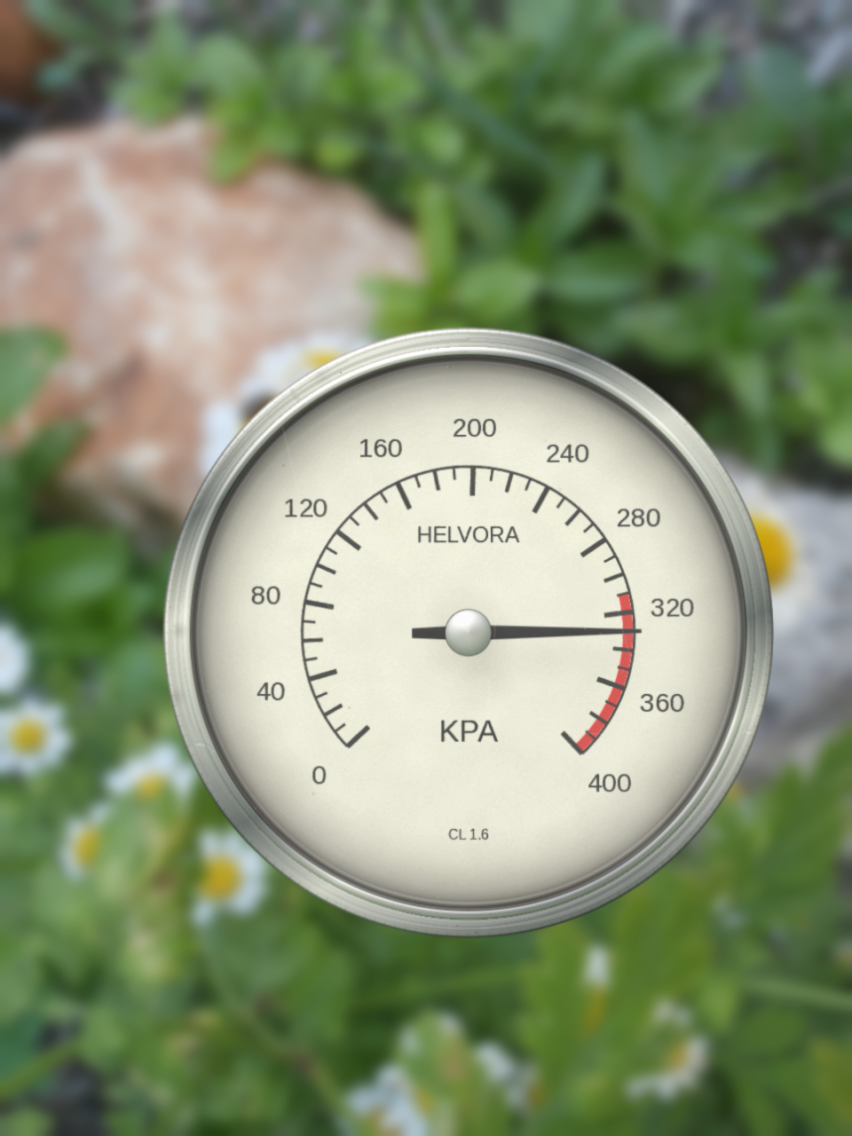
330 kPa
